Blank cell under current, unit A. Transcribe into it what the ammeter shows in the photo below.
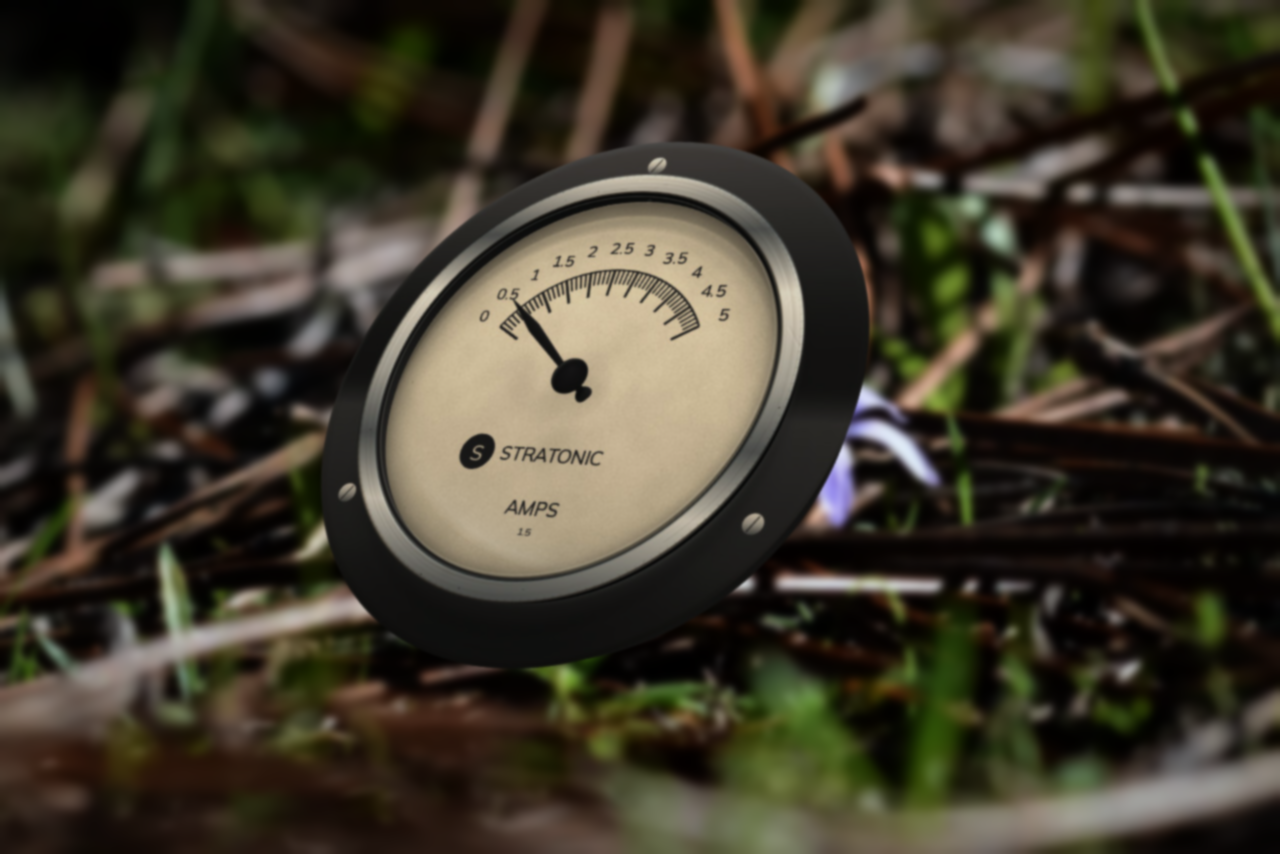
0.5 A
